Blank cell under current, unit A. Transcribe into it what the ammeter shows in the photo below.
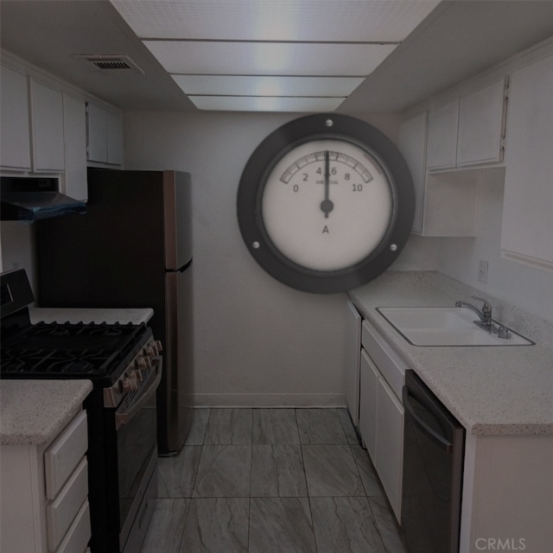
5 A
